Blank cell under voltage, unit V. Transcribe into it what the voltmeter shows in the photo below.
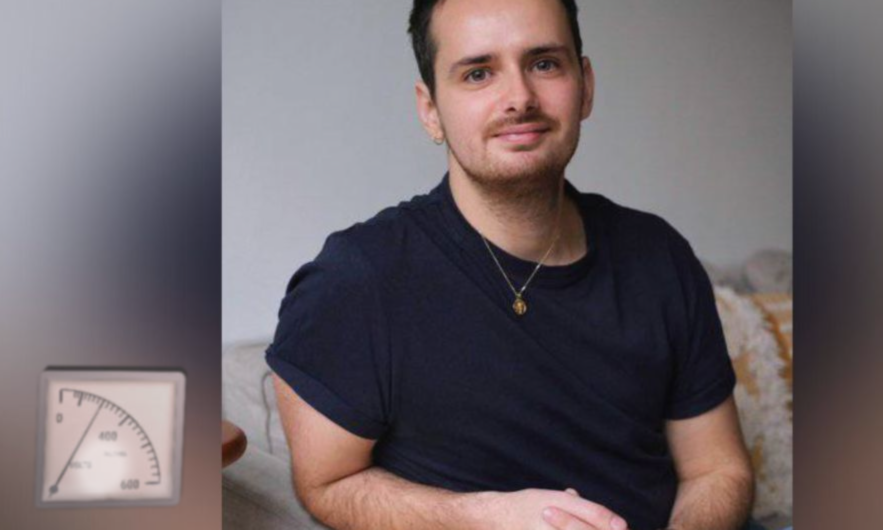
300 V
